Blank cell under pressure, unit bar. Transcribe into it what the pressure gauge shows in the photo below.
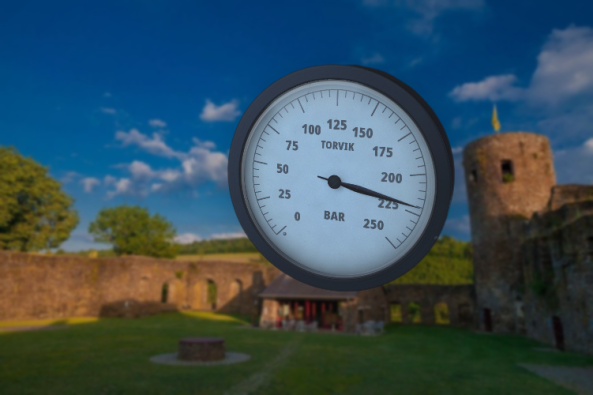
220 bar
